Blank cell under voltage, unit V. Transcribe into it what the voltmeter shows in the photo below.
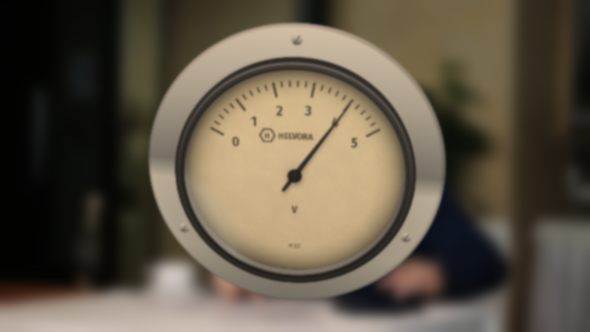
4 V
